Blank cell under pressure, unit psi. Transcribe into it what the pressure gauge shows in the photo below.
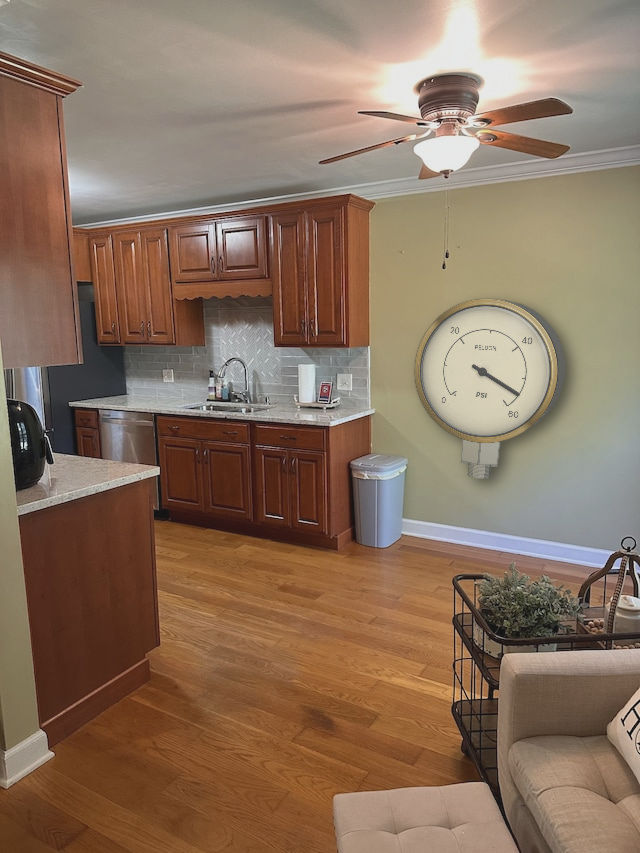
55 psi
